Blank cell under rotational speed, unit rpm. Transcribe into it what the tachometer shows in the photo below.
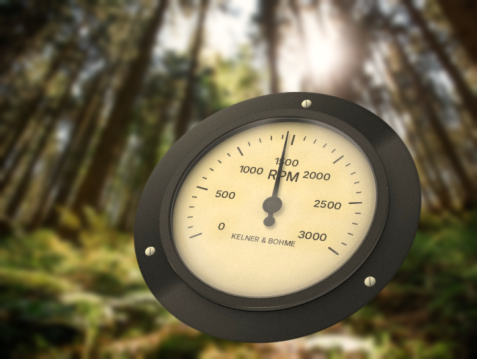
1450 rpm
